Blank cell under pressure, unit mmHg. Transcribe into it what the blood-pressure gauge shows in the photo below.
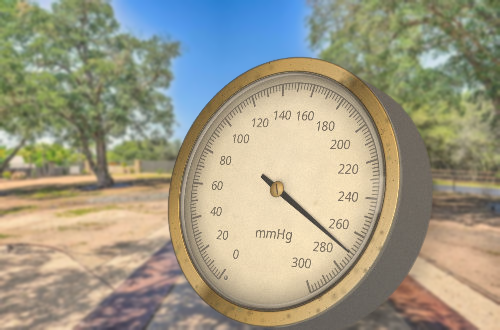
270 mmHg
